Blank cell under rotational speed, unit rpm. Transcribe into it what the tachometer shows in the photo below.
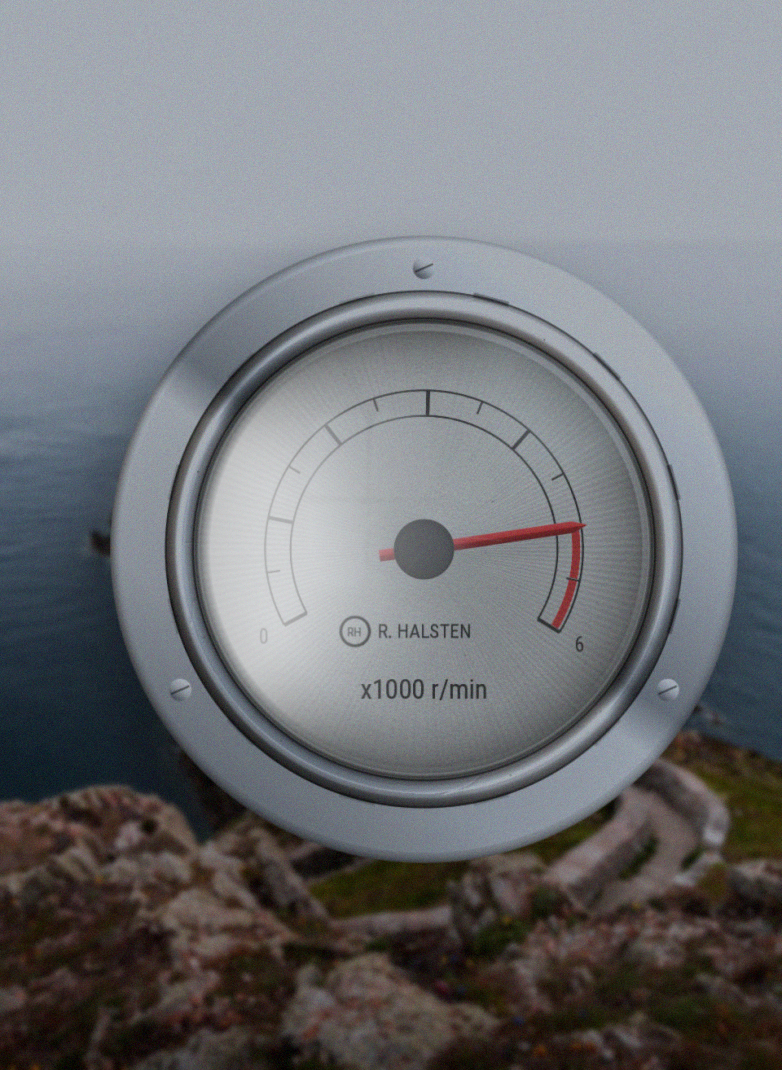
5000 rpm
